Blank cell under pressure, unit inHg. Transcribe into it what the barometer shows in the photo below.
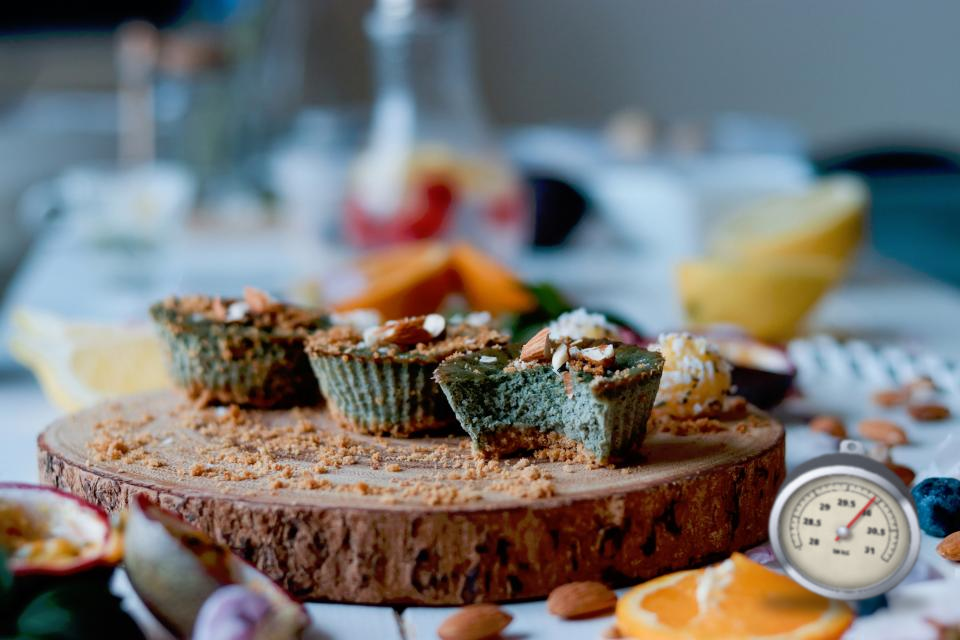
29.9 inHg
